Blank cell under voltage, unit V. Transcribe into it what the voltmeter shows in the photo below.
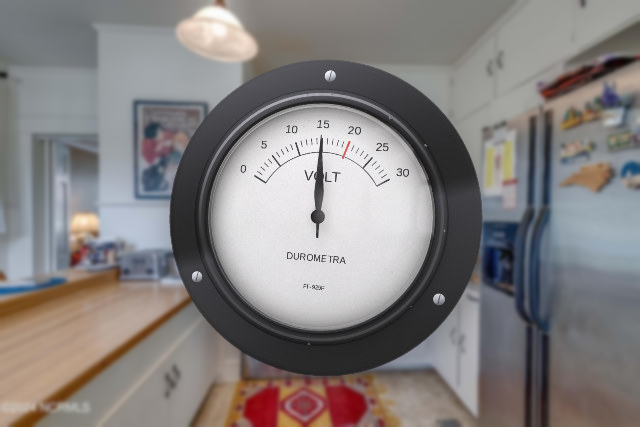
15 V
